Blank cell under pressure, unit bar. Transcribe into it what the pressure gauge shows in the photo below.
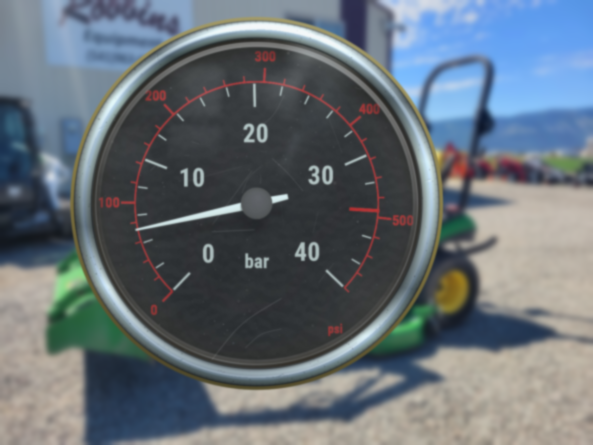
5 bar
